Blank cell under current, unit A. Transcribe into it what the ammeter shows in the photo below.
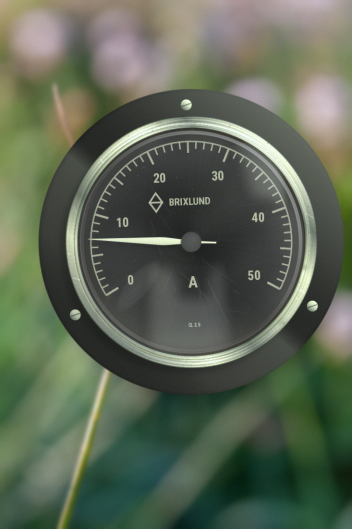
7 A
